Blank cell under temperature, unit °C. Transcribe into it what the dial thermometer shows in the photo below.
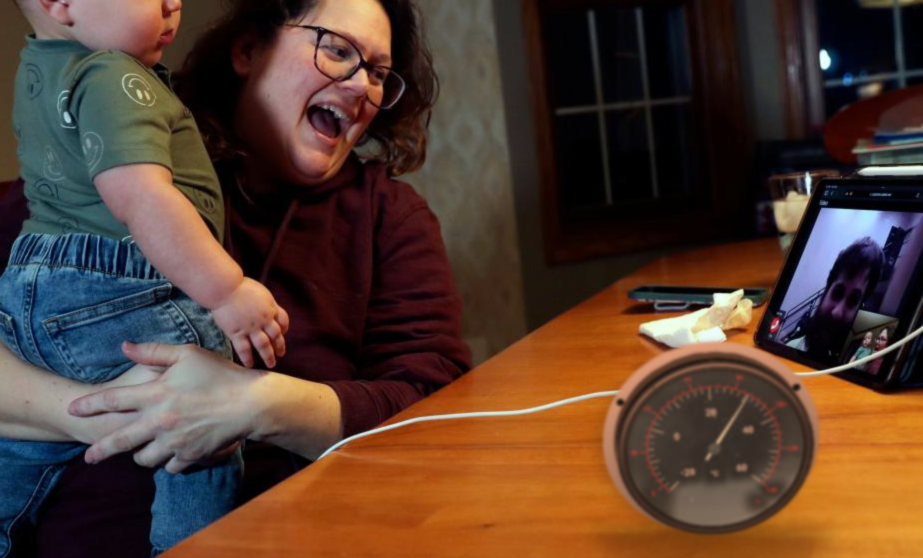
30 °C
